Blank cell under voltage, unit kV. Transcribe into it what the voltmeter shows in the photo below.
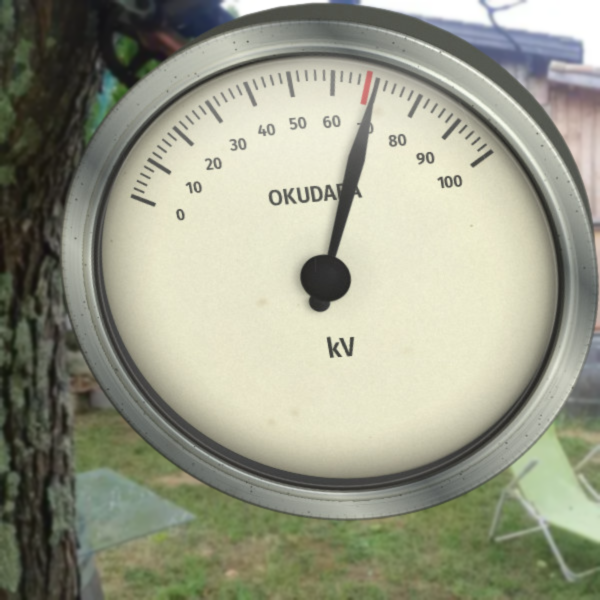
70 kV
